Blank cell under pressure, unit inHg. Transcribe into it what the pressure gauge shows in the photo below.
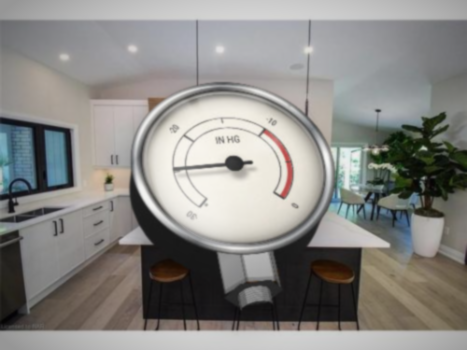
-25 inHg
